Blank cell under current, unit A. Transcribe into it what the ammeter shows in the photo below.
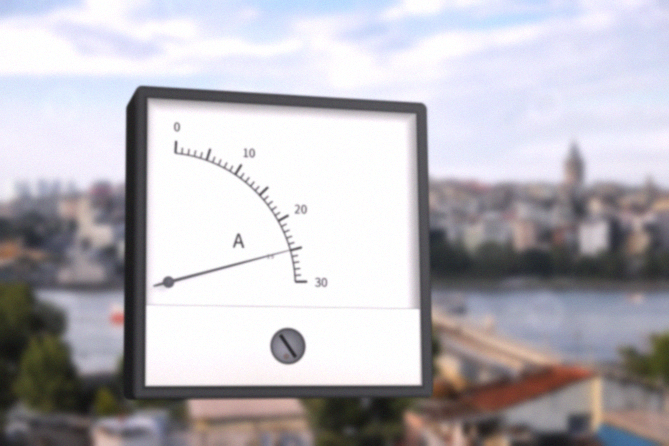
25 A
